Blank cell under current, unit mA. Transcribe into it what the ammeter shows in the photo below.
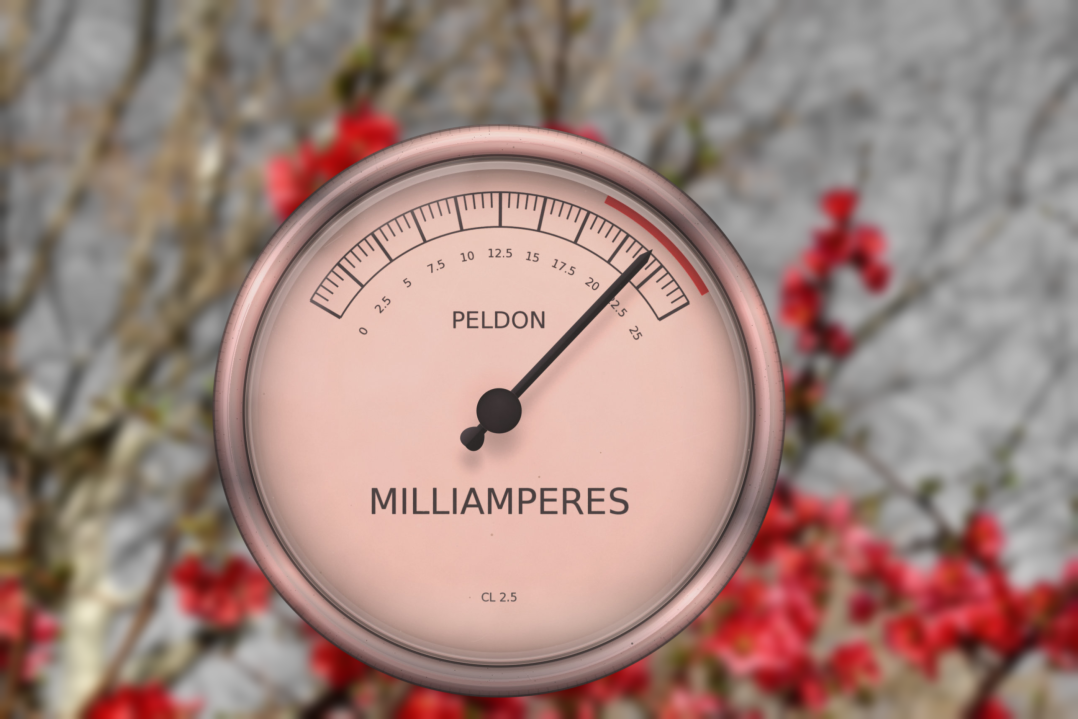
21.5 mA
